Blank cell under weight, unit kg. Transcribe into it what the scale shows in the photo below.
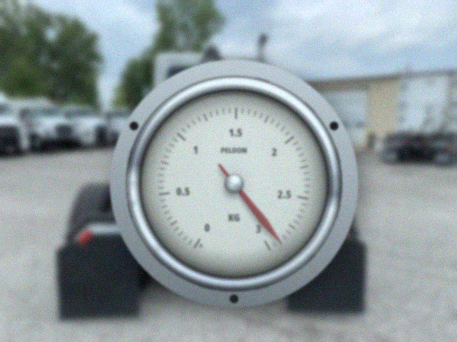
2.9 kg
